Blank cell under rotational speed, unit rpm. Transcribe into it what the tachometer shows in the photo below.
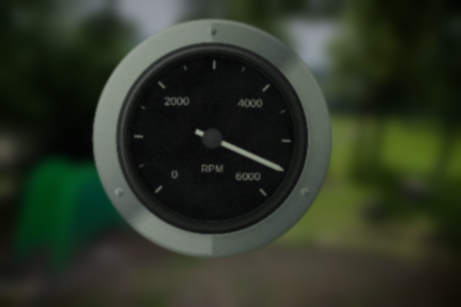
5500 rpm
